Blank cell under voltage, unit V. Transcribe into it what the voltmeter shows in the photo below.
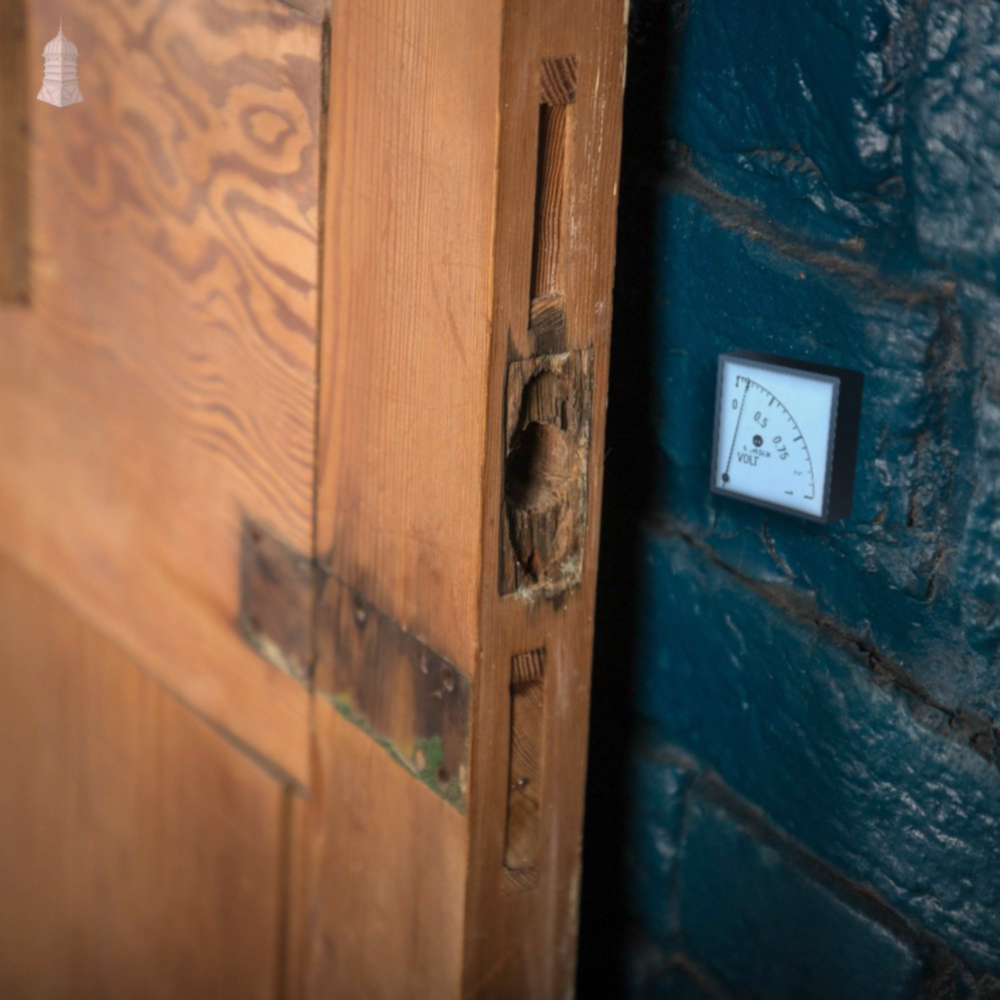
0.25 V
